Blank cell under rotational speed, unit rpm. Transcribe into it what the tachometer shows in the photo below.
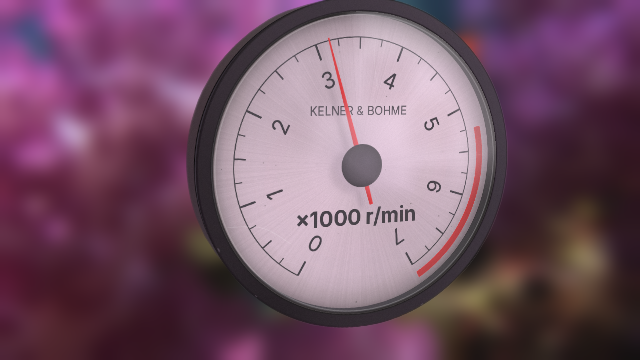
3125 rpm
